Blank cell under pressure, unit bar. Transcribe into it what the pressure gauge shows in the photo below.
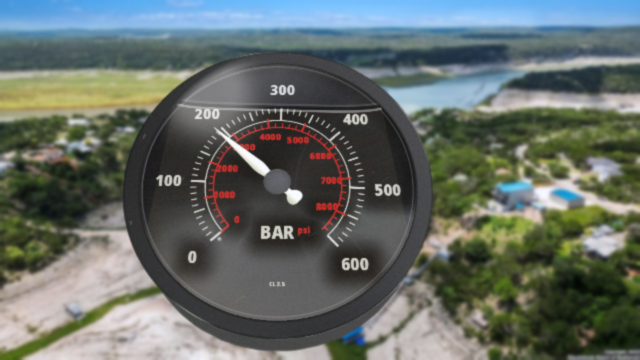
190 bar
